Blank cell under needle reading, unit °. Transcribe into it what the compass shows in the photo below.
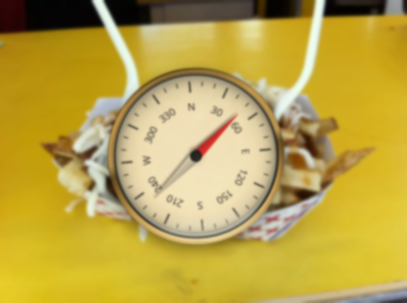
50 °
